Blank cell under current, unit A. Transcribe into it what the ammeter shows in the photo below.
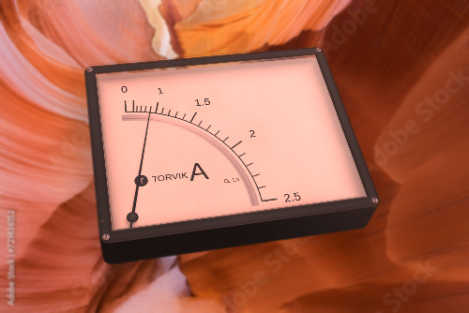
0.9 A
